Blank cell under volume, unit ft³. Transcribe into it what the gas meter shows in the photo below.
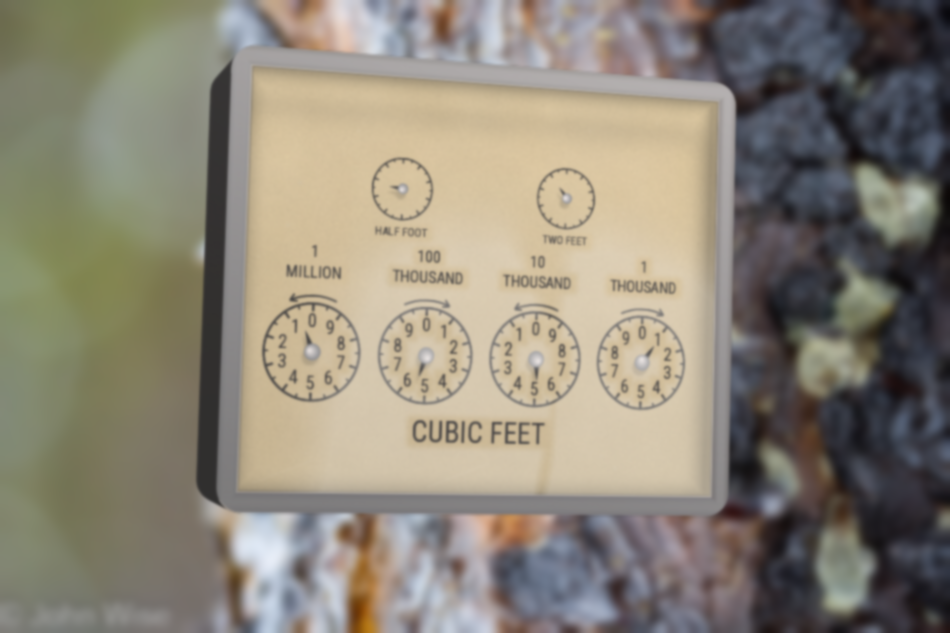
55100 ft³
